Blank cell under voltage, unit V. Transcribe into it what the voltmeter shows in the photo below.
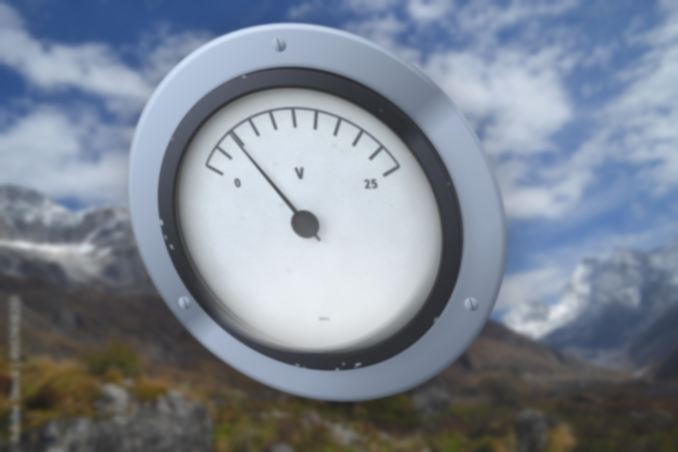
5 V
